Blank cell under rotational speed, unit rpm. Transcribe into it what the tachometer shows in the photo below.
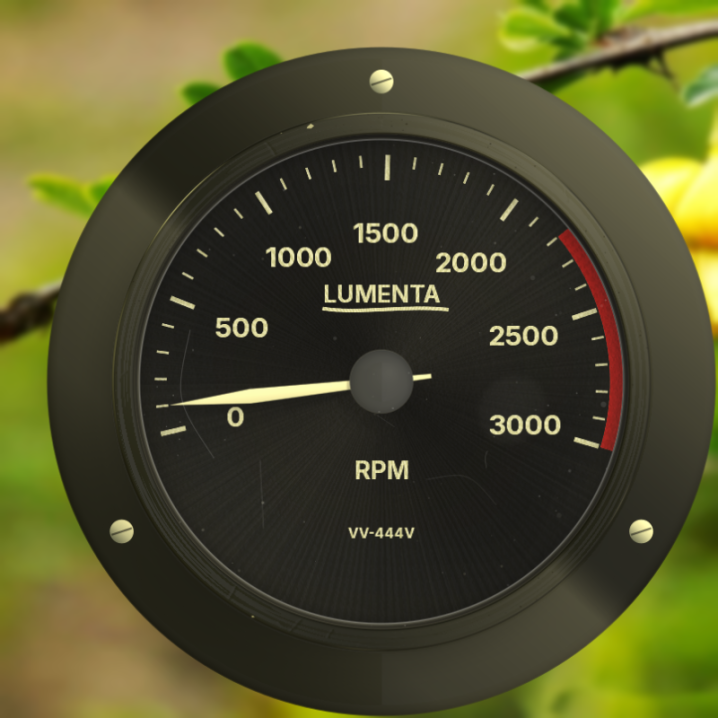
100 rpm
